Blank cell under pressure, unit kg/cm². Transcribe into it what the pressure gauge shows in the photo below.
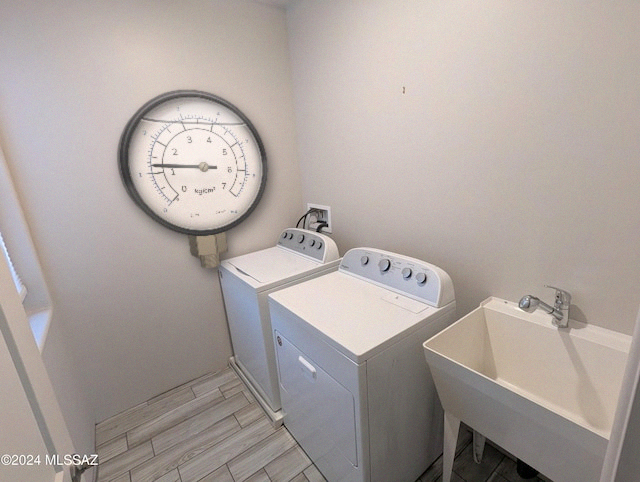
1.25 kg/cm²
